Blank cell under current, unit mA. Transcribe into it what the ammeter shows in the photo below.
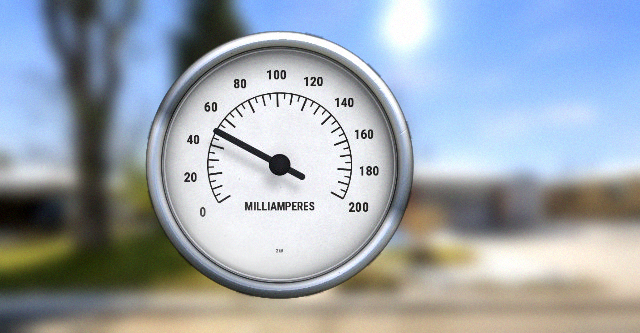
50 mA
